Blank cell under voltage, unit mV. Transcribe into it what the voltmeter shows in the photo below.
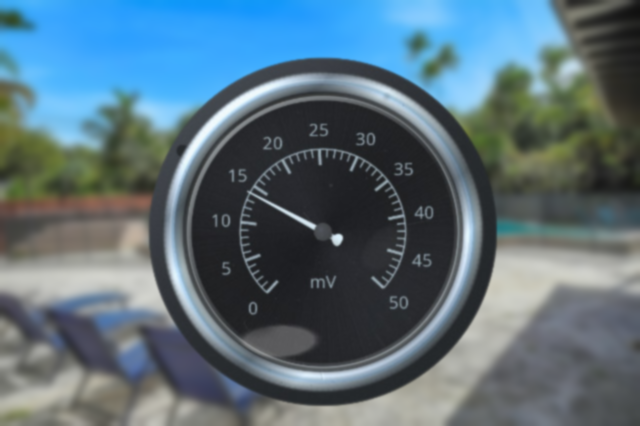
14 mV
